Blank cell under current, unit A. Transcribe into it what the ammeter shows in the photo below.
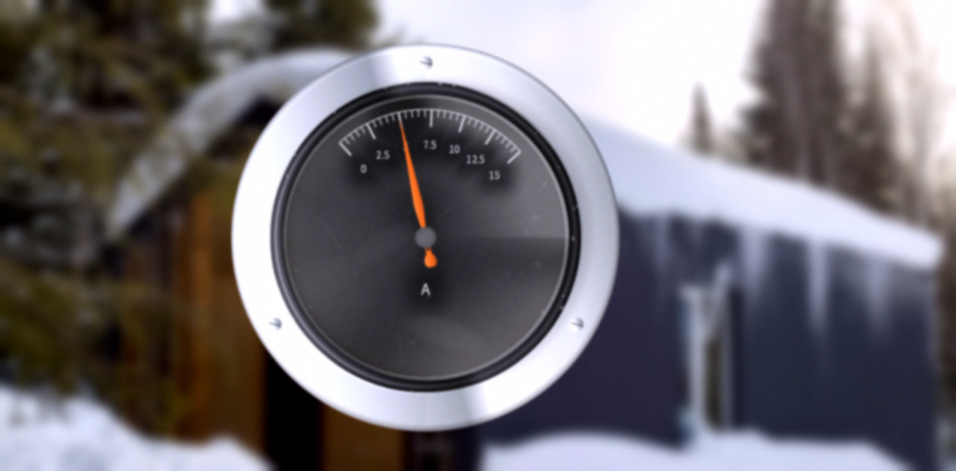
5 A
